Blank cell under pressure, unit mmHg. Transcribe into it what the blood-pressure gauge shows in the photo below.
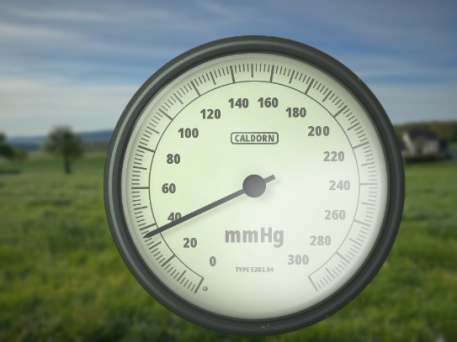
36 mmHg
